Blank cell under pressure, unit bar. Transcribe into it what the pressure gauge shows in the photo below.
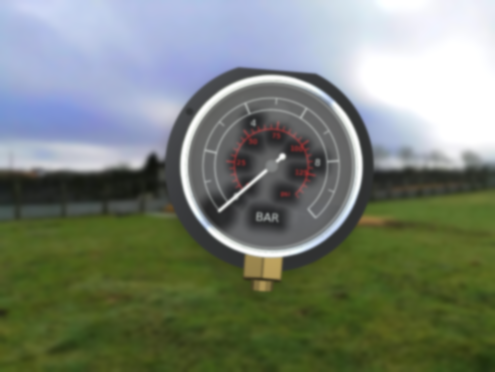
0 bar
